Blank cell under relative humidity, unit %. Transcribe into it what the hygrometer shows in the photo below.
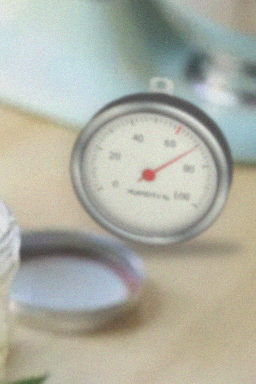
70 %
